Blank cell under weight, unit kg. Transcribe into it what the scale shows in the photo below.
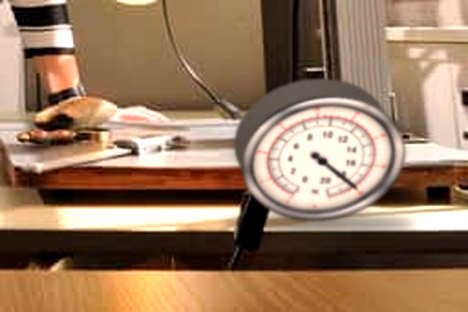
18 kg
